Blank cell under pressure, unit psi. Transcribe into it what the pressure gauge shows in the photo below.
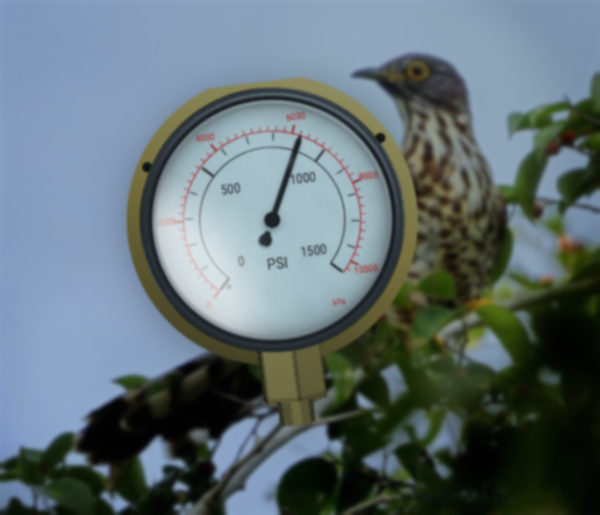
900 psi
